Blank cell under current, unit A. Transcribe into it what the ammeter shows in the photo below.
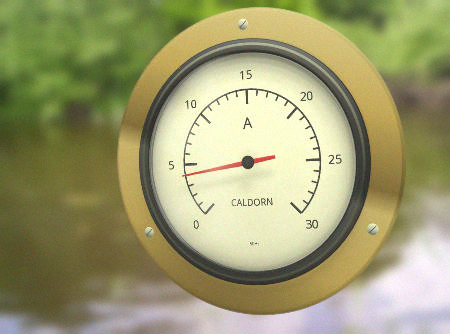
4 A
